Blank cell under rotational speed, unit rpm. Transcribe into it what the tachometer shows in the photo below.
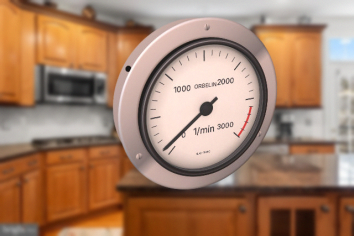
100 rpm
